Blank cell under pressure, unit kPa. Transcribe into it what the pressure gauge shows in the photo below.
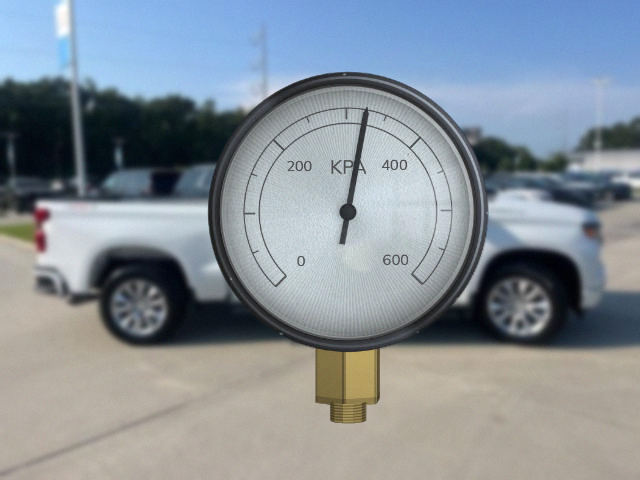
325 kPa
